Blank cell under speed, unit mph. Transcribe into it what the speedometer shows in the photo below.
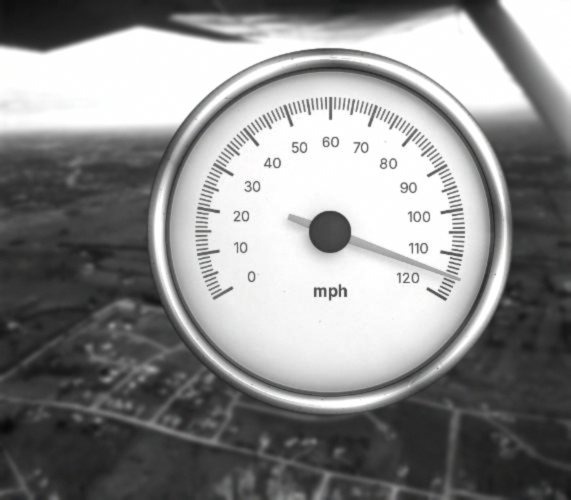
115 mph
